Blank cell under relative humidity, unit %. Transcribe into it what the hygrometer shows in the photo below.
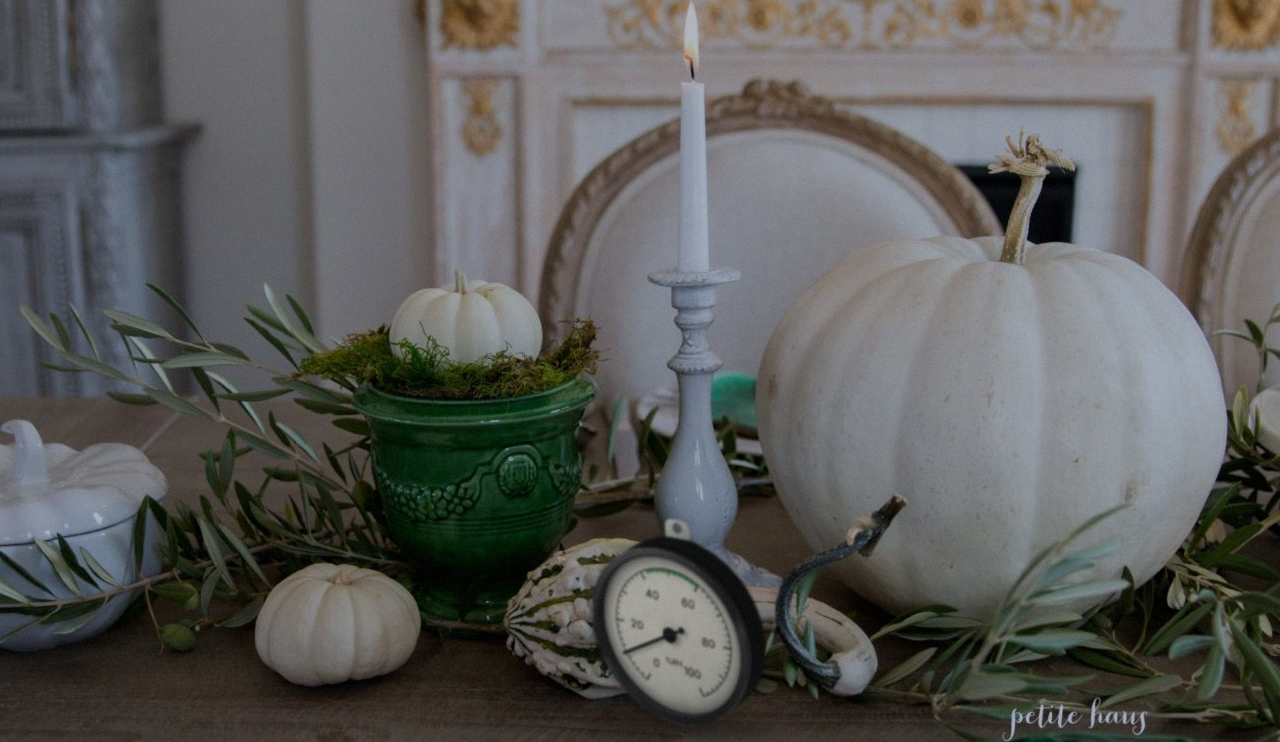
10 %
